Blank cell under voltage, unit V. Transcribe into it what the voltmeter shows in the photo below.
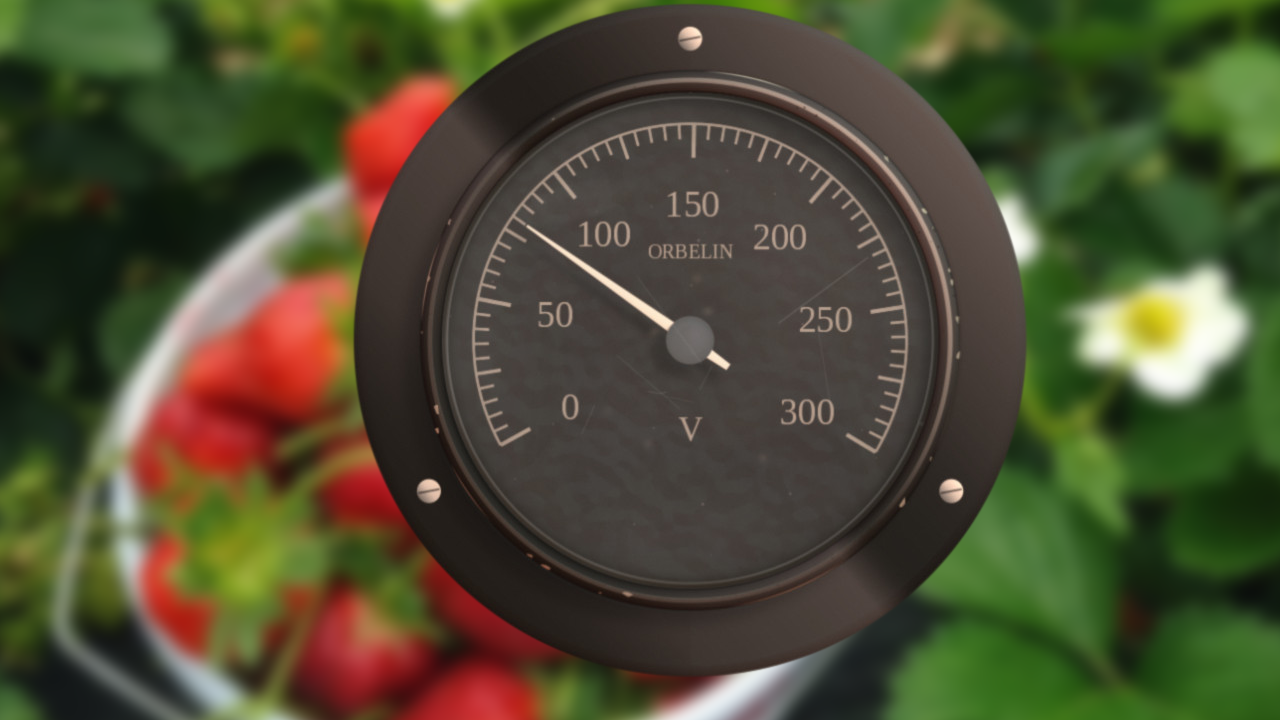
80 V
